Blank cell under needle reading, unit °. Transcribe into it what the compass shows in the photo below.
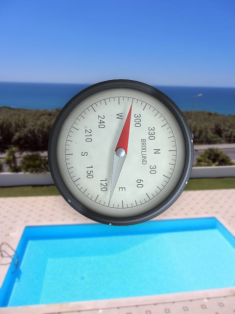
285 °
